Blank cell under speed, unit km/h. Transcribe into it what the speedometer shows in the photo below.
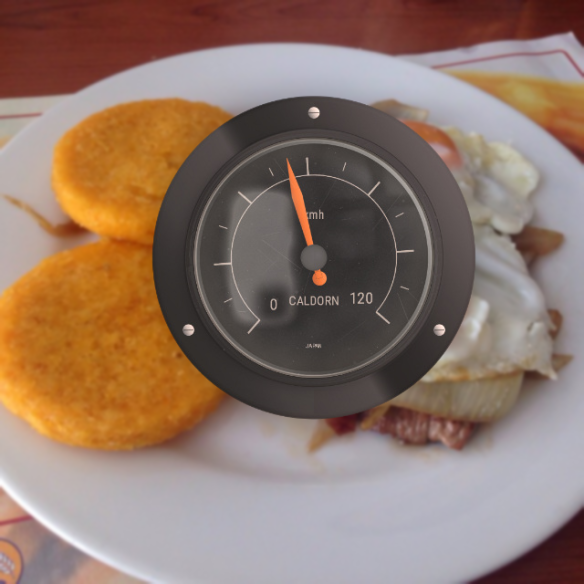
55 km/h
